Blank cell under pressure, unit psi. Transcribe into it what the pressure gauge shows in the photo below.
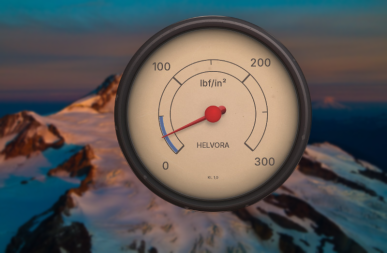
25 psi
